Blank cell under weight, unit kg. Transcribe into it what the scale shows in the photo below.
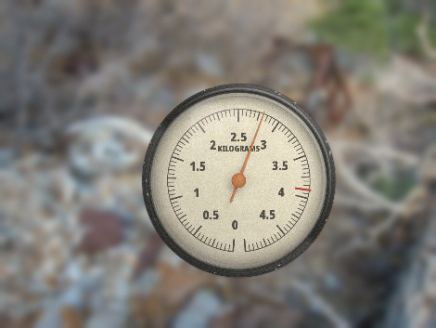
2.8 kg
